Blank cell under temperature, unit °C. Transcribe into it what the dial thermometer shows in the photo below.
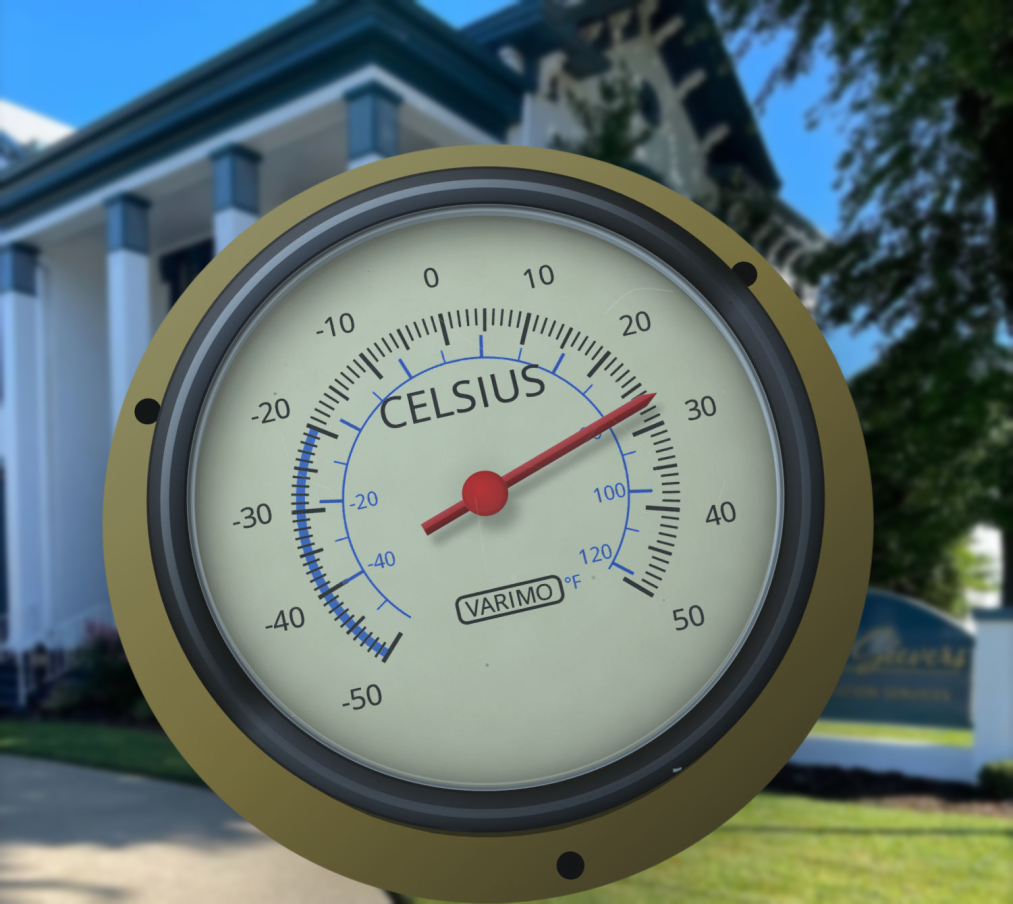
27 °C
